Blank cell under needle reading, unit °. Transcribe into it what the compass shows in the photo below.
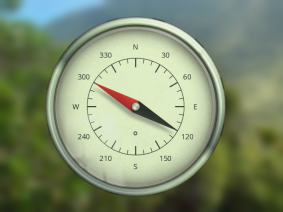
300 °
